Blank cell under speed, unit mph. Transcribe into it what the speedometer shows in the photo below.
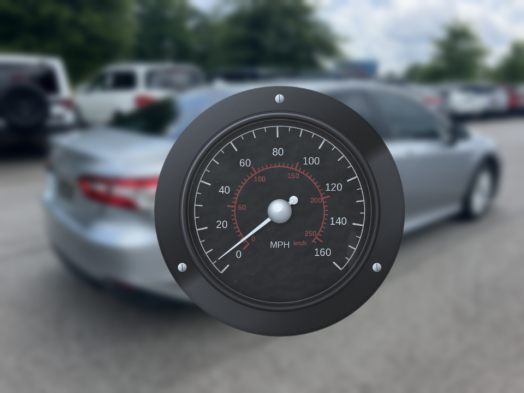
5 mph
